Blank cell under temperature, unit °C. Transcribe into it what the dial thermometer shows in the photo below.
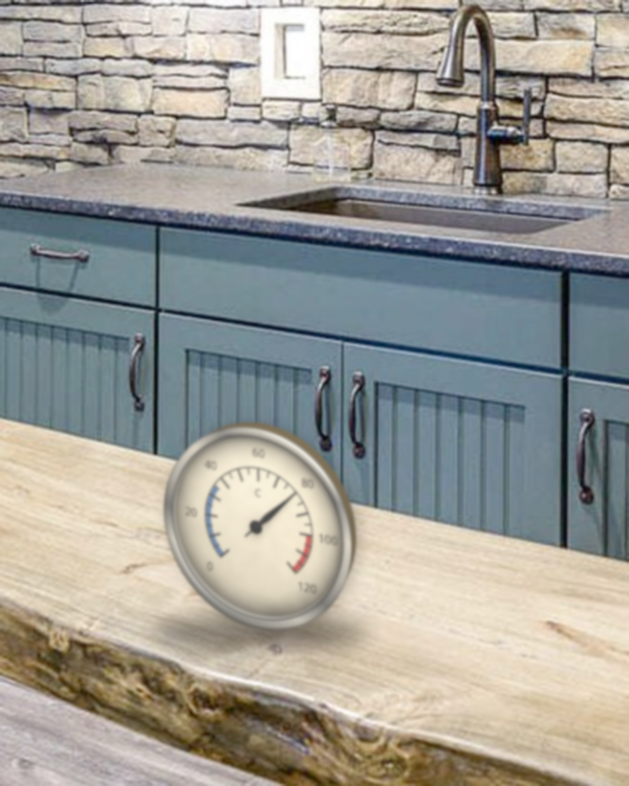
80 °C
